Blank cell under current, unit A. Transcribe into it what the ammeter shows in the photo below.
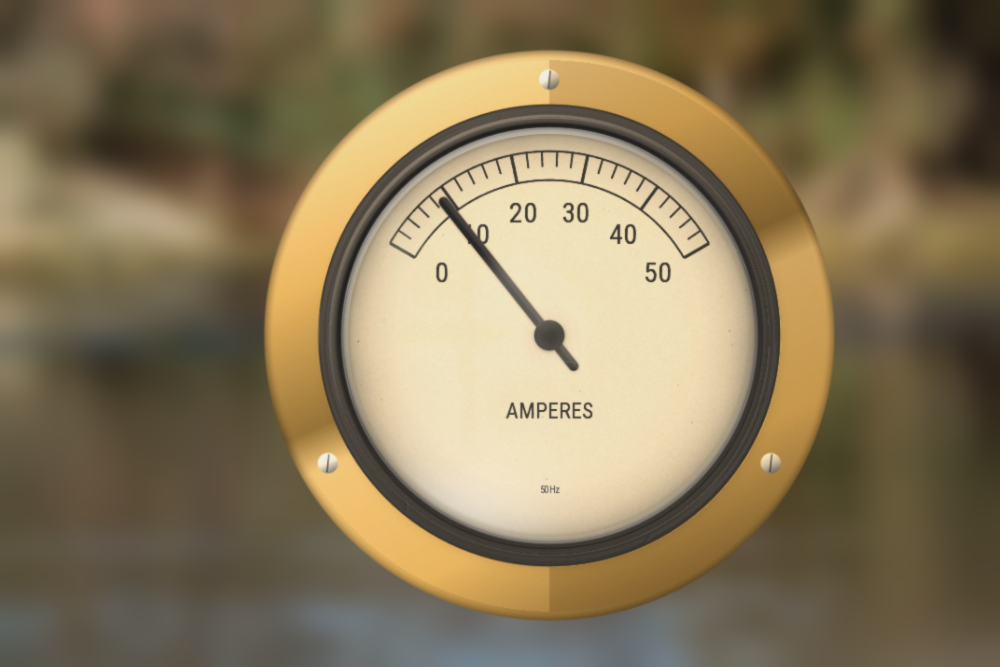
9 A
